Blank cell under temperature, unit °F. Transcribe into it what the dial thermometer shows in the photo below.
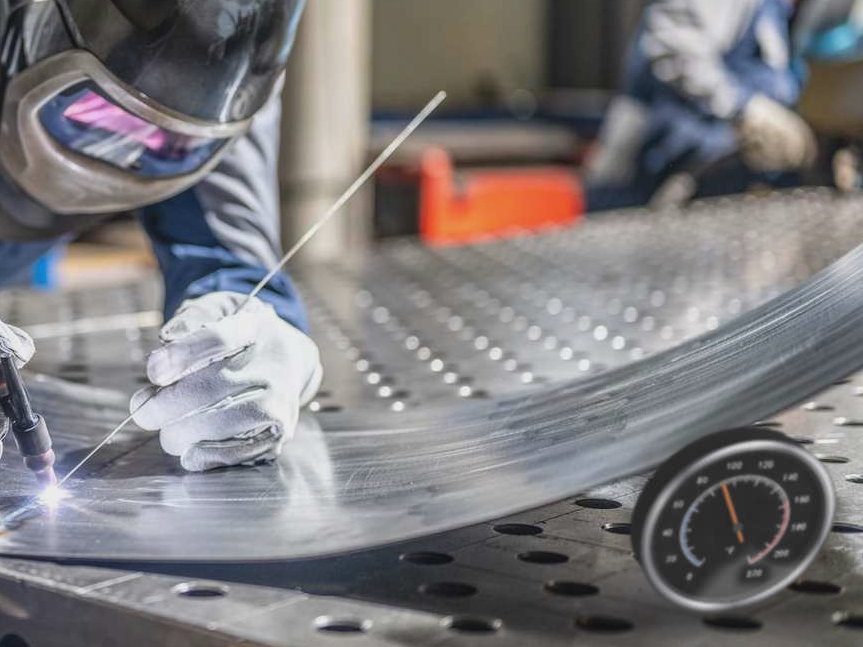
90 °F
